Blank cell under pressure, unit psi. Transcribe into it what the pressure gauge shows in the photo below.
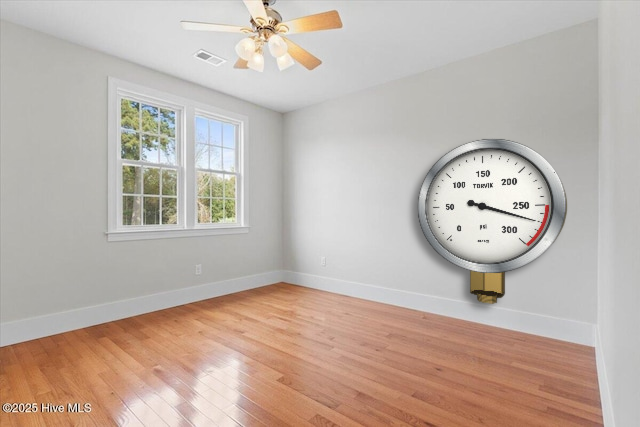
270 psi
